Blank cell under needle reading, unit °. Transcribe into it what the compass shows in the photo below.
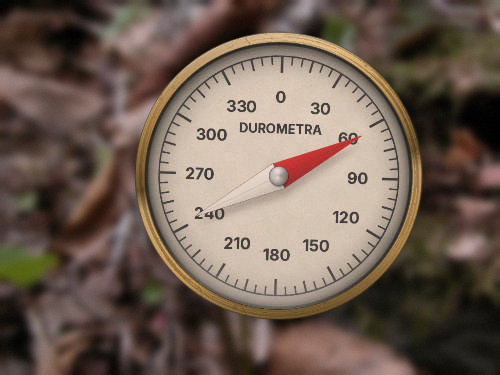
62.5 °
